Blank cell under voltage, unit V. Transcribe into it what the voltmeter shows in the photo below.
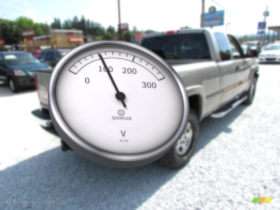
100 V
